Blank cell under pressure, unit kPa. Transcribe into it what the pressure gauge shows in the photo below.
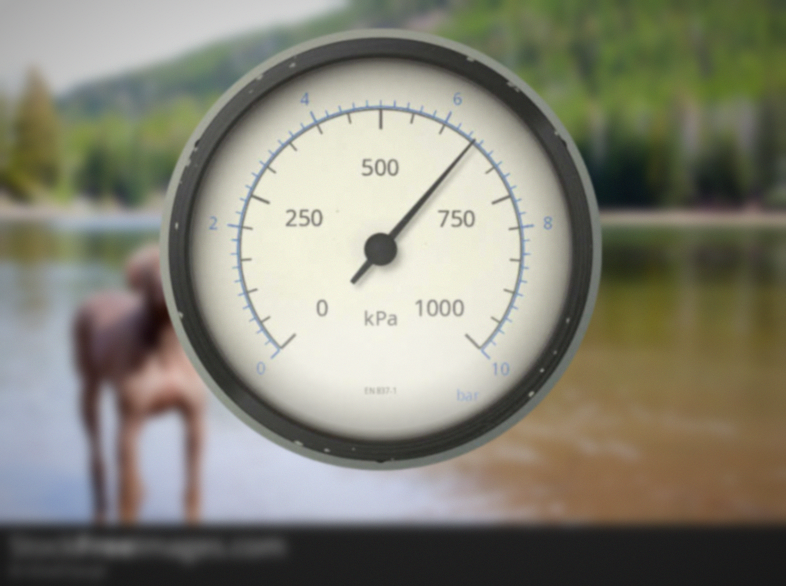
650 kPa
